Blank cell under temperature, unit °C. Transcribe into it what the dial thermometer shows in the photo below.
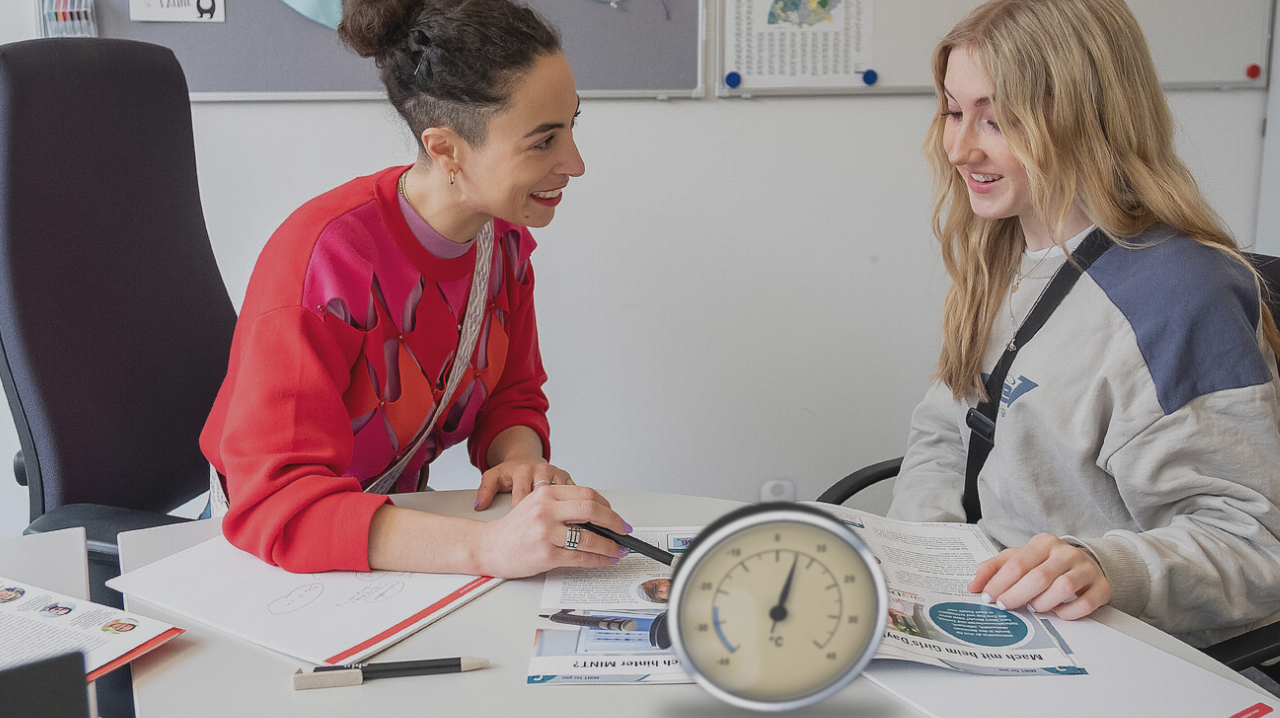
5 °C
